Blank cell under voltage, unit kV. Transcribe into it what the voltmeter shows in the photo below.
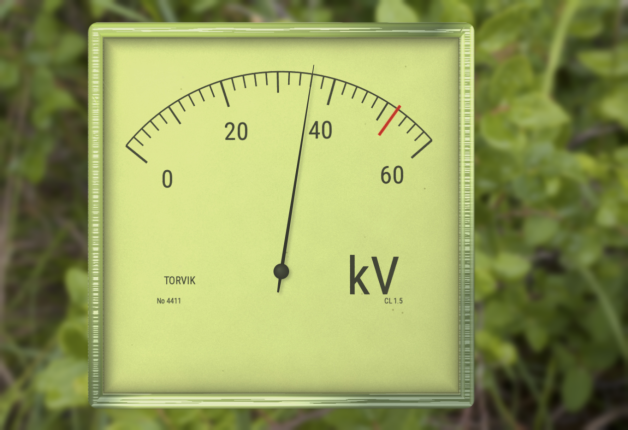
36 kV
